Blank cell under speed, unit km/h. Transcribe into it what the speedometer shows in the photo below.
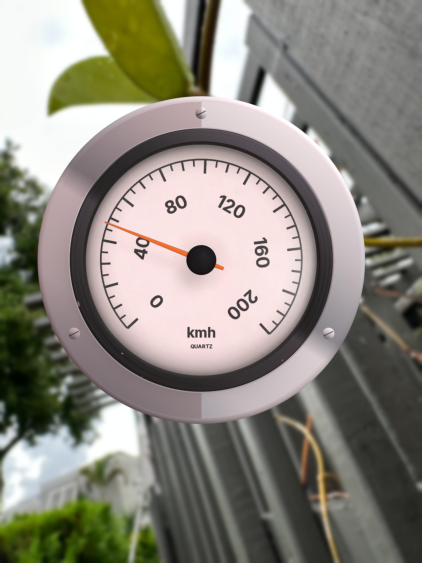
47.5 km/h
